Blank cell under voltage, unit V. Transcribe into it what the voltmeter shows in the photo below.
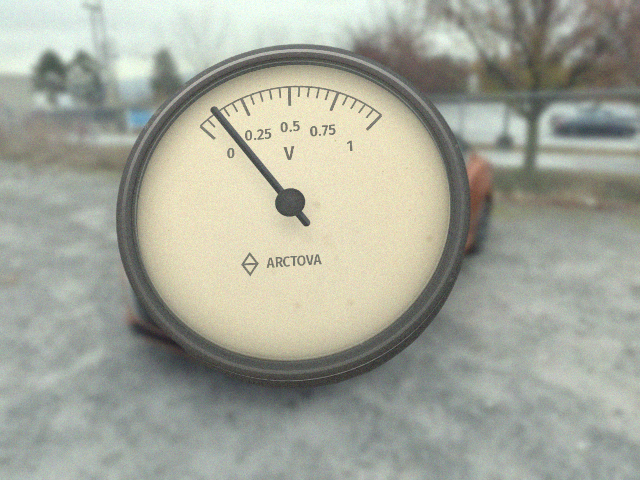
0.1 V
